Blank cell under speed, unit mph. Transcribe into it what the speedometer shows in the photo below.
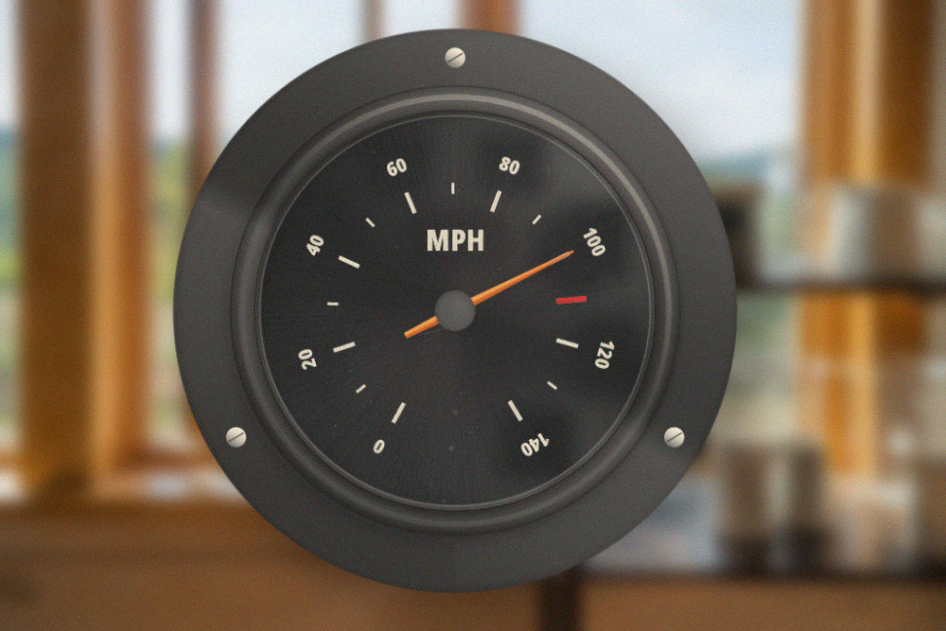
100 mph
